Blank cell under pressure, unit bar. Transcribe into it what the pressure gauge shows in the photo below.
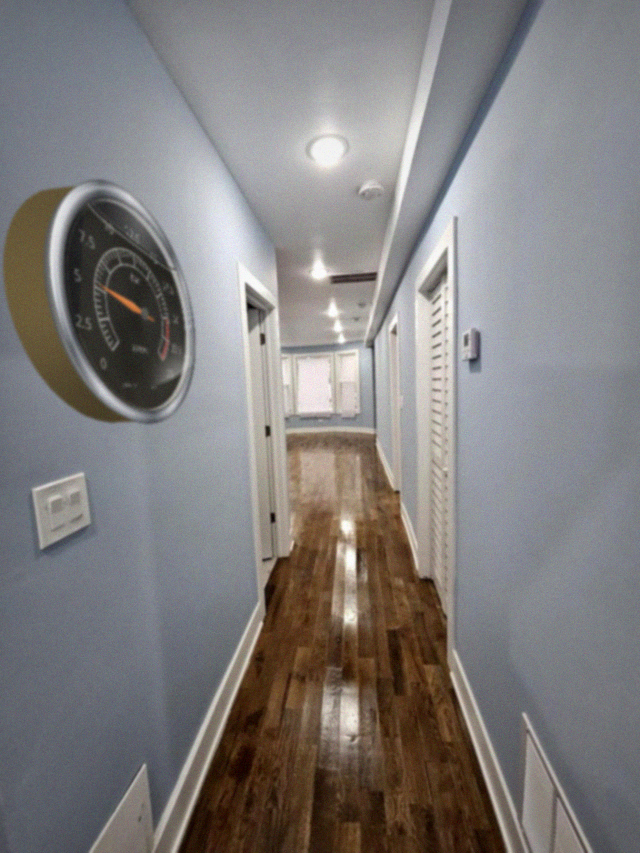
5 bar
